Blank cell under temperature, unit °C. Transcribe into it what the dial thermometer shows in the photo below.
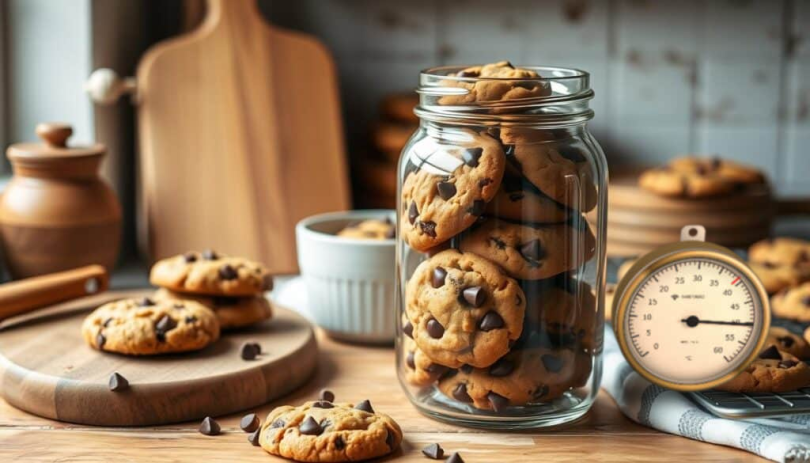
50 °C
